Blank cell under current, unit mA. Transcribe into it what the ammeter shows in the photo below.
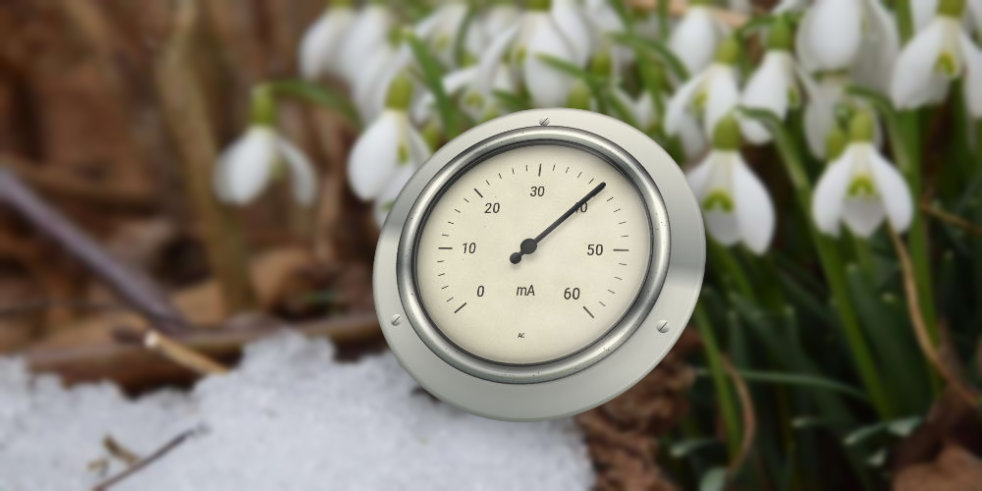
40 mA
